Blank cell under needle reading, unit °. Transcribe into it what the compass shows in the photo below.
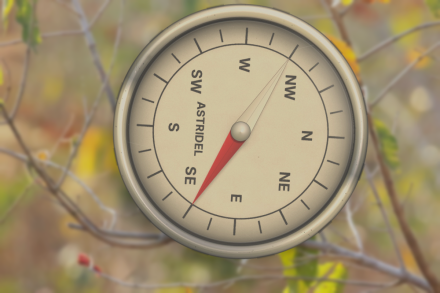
120 °
